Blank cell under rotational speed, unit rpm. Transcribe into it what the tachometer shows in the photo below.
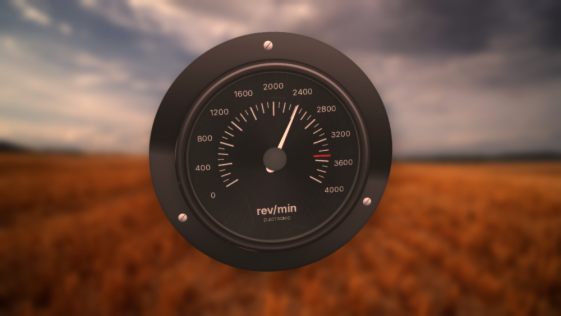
2400 rpm
